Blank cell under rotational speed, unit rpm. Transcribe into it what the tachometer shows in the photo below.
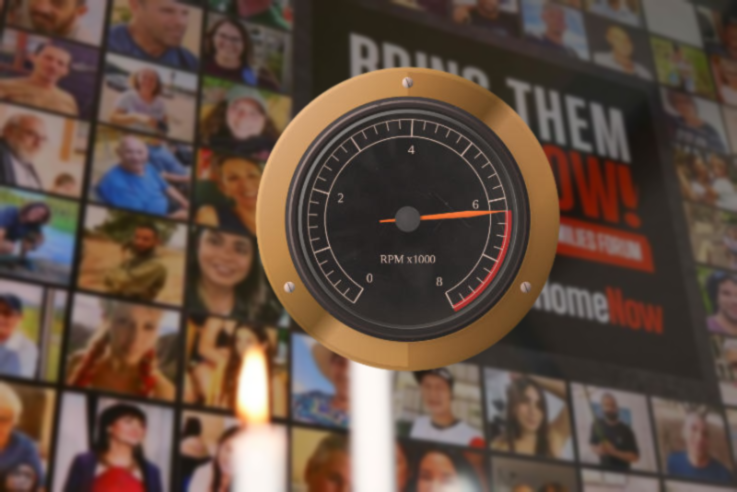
6200 rpm
